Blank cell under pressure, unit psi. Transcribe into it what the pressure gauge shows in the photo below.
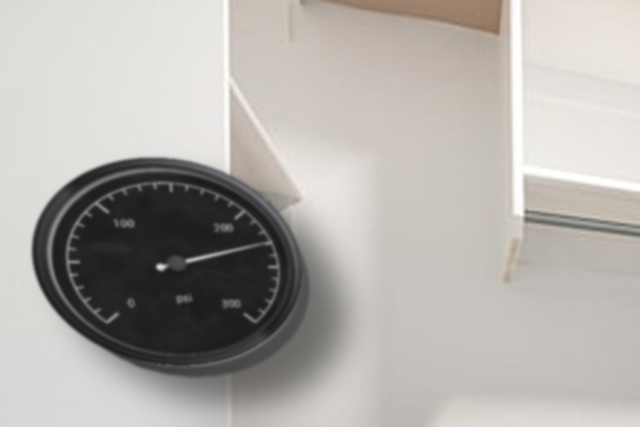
230 psi
